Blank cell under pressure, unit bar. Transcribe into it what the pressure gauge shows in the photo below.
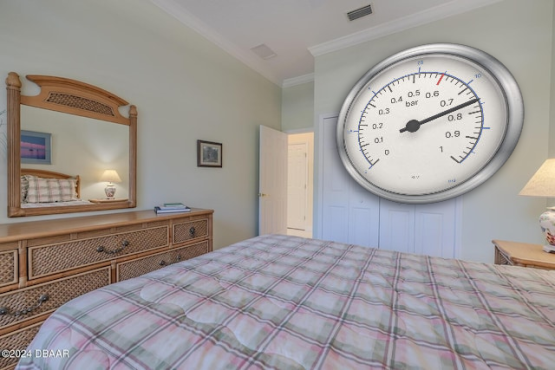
0.76 bar
